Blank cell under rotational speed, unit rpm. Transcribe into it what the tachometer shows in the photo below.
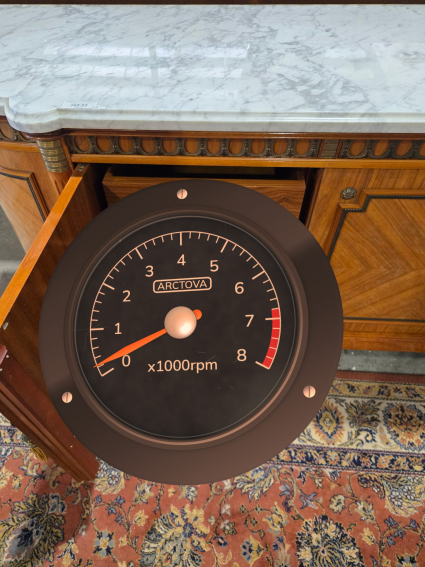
200 rpm
